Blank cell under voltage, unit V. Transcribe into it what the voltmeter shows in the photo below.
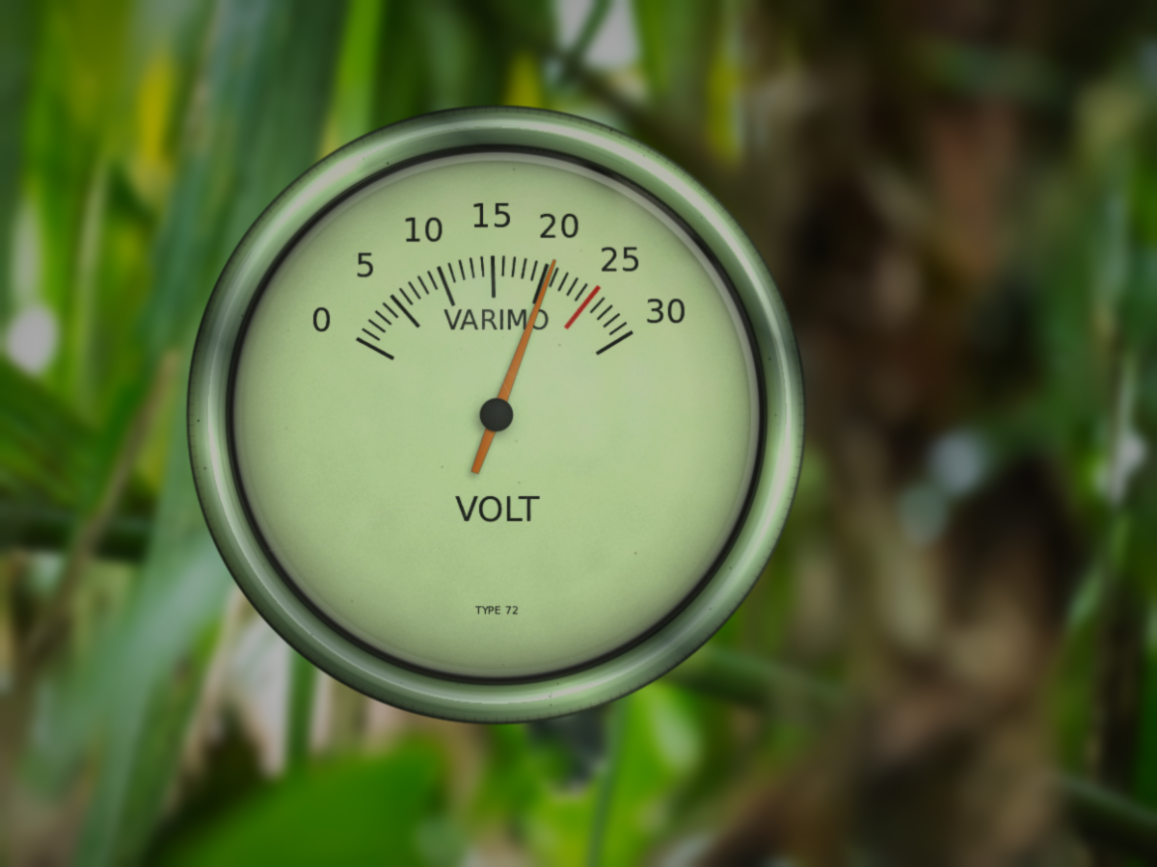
20.5 V
